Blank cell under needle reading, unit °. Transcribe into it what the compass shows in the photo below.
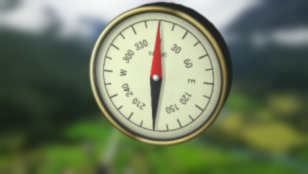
0 °
